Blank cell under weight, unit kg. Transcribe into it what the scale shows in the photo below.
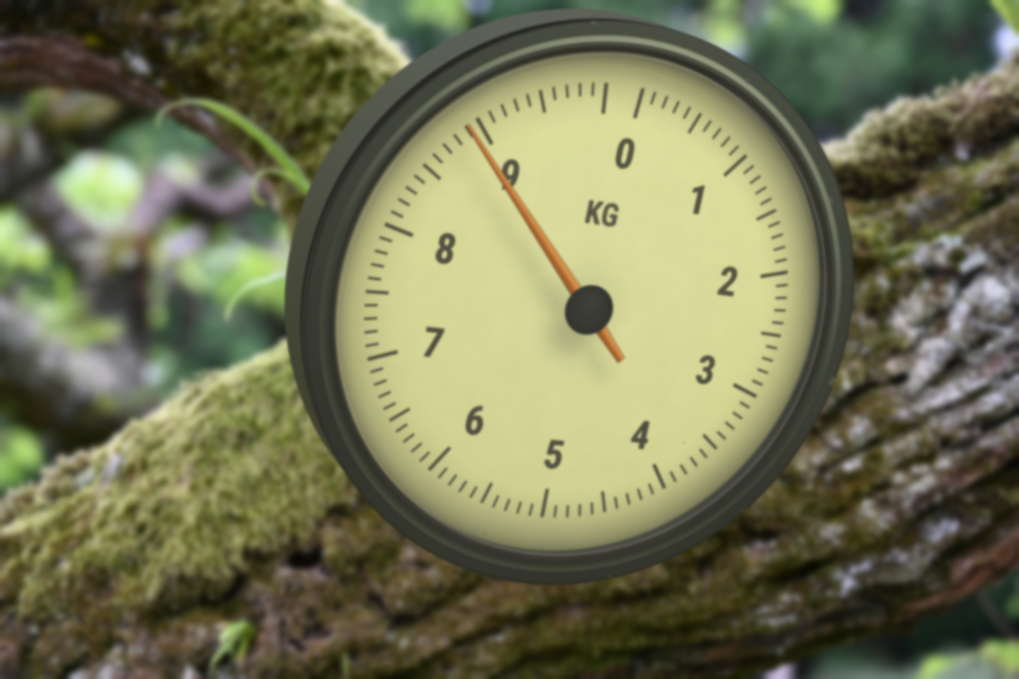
8.9 kg
